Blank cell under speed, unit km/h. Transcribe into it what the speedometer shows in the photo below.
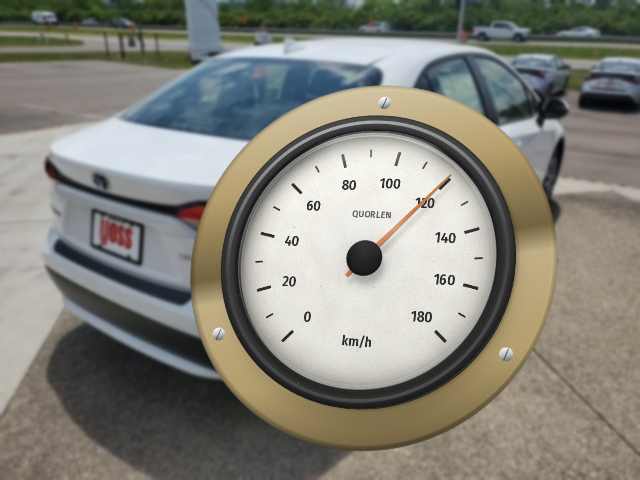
120 km/h
